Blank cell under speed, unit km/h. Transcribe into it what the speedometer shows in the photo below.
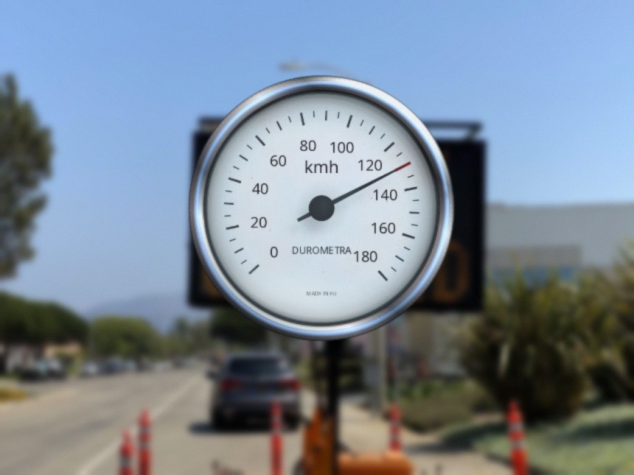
130 km/h
